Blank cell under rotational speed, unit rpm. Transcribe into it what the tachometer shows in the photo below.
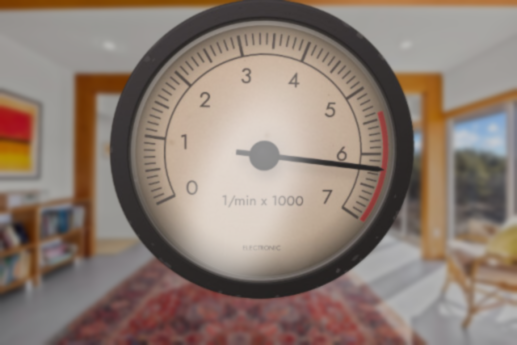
6200 rpm
